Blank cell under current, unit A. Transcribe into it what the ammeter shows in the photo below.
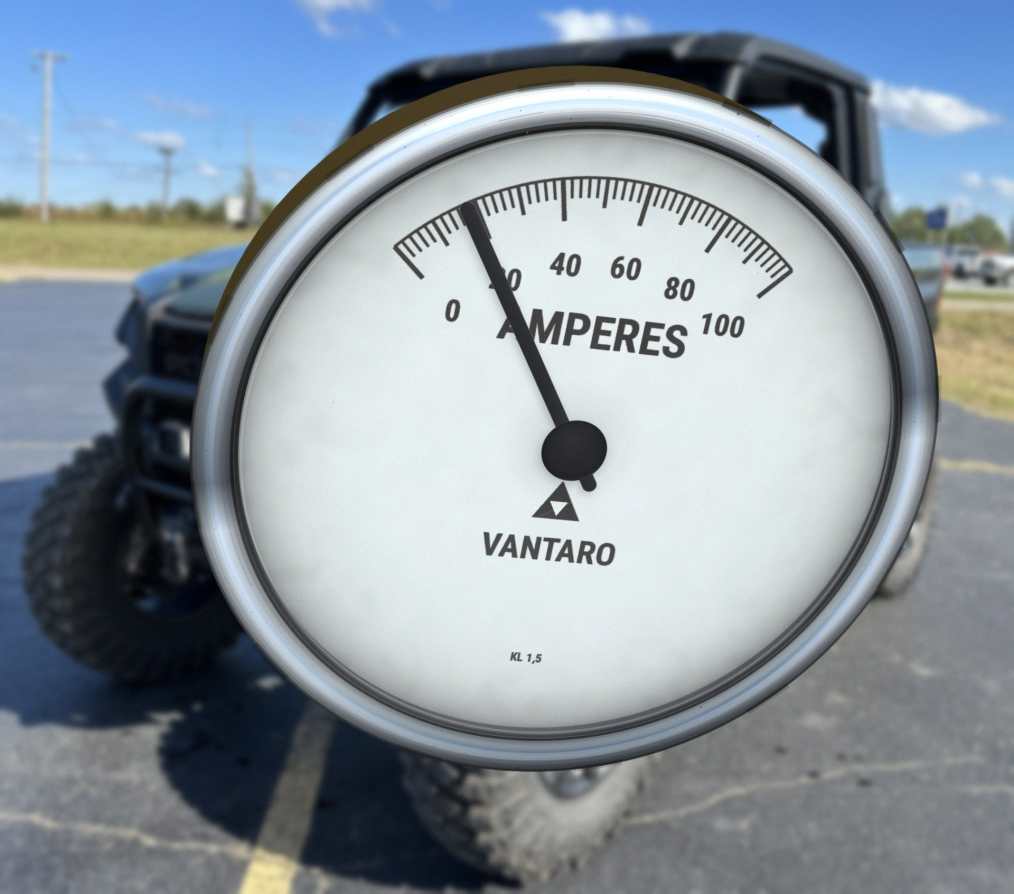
18 A
